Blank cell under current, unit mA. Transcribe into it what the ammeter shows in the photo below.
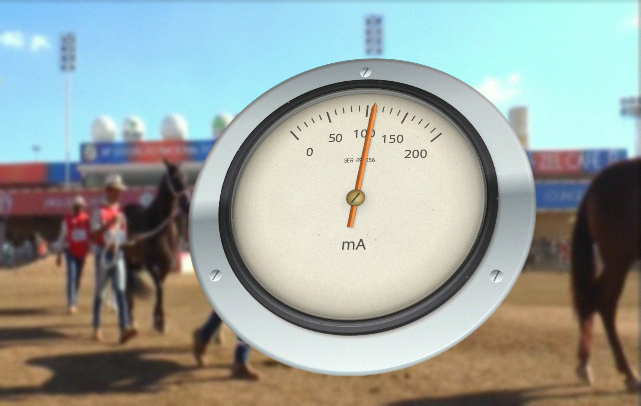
110 mA
